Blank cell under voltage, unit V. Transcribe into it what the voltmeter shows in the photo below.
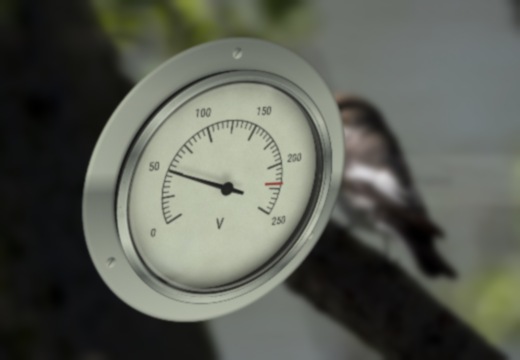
50 V
